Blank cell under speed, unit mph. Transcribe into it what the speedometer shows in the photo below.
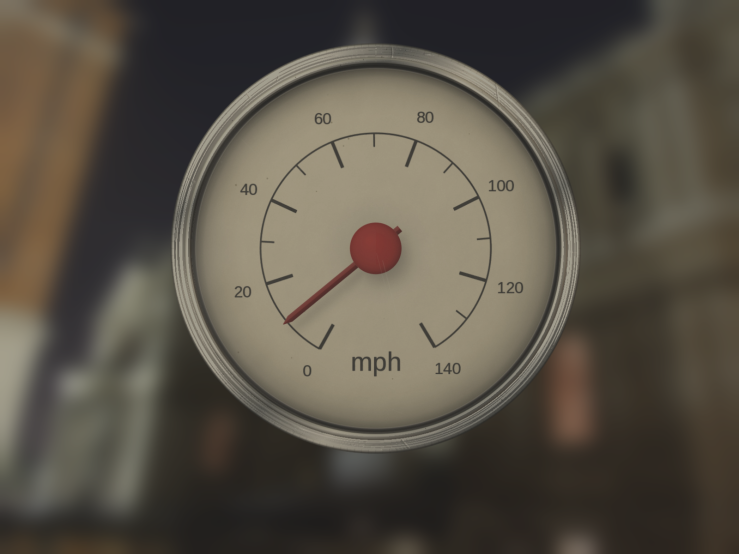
10 mph
